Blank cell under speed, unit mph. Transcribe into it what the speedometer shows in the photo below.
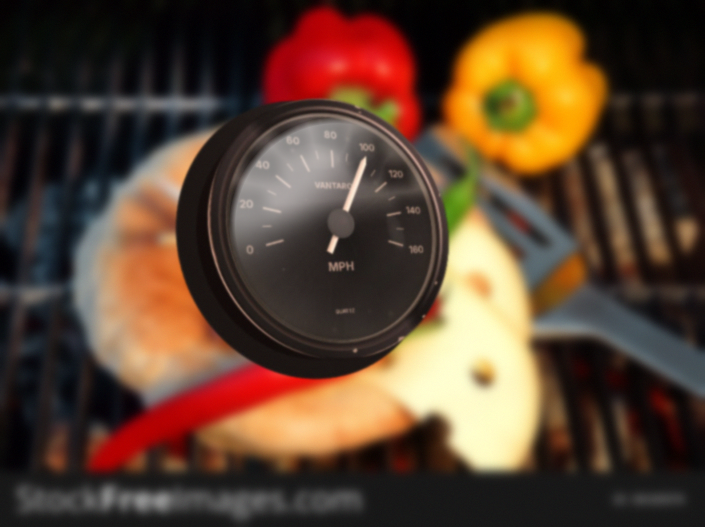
100 mph
